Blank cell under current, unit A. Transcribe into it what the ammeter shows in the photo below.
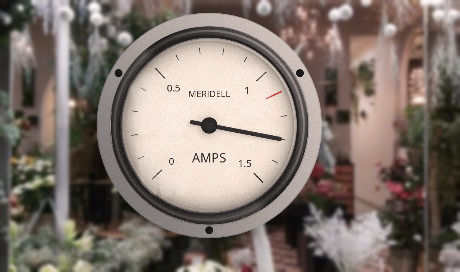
1.3 A
